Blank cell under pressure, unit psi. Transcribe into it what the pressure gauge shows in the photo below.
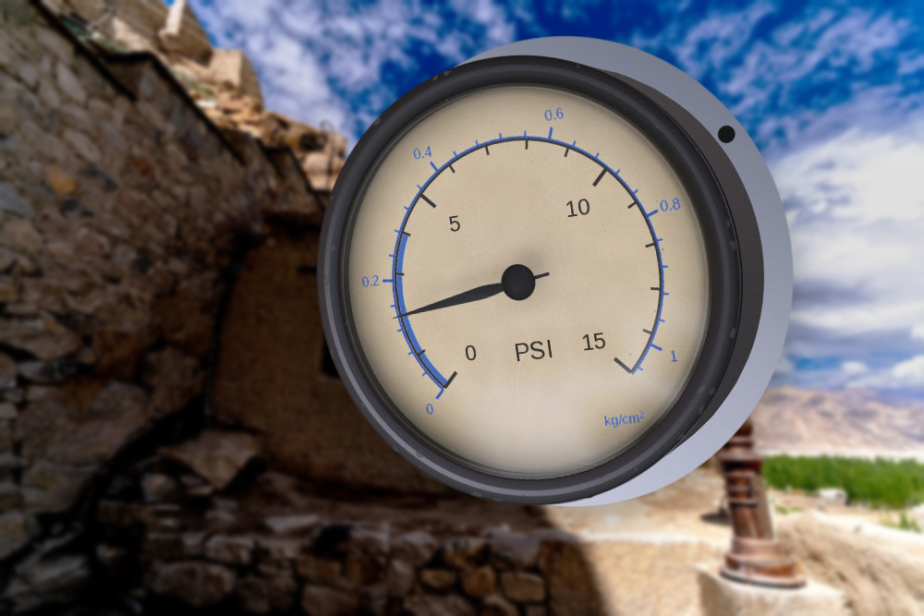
2 psi
